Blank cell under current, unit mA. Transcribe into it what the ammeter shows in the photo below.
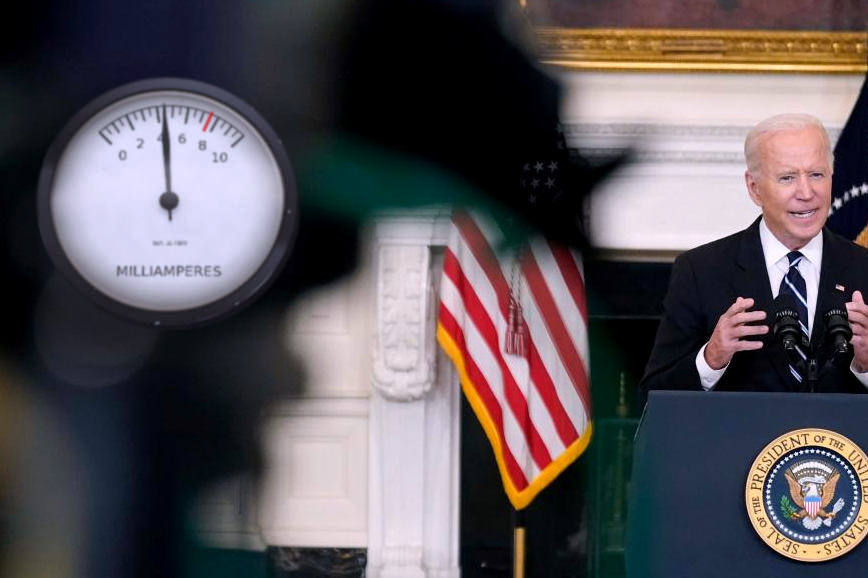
4.5 mA
